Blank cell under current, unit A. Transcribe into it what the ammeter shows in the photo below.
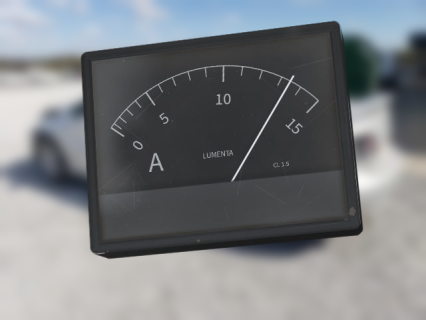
13.5 A
